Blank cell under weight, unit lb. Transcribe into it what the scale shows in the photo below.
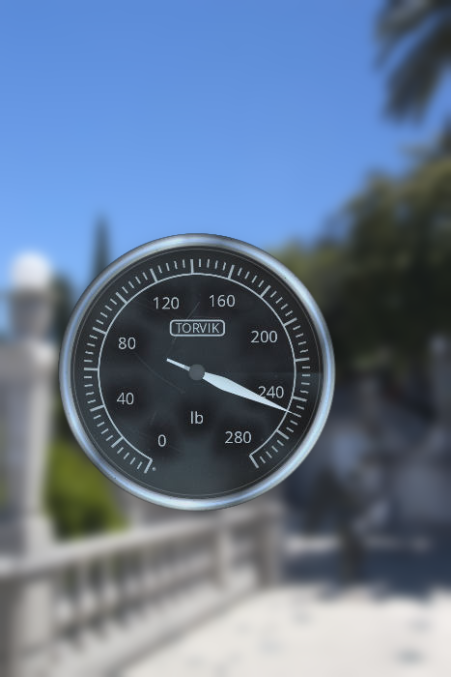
248 lb
